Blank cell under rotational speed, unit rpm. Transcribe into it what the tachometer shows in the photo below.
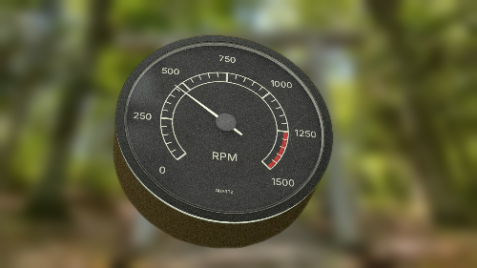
450 rpm
